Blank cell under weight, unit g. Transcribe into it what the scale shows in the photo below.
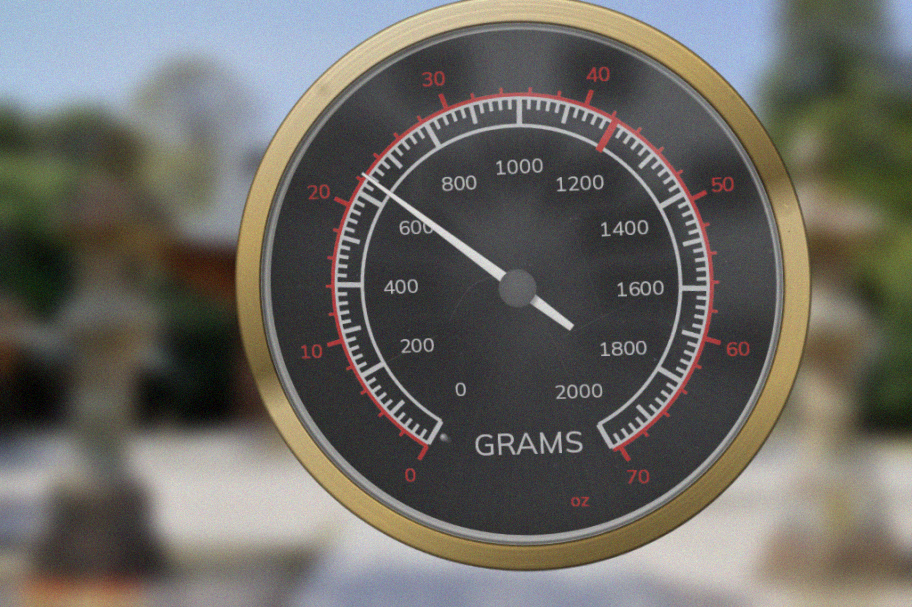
640 g
